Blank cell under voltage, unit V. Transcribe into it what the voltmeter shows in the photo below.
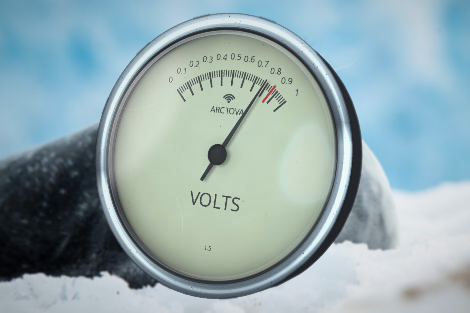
0.8 V
